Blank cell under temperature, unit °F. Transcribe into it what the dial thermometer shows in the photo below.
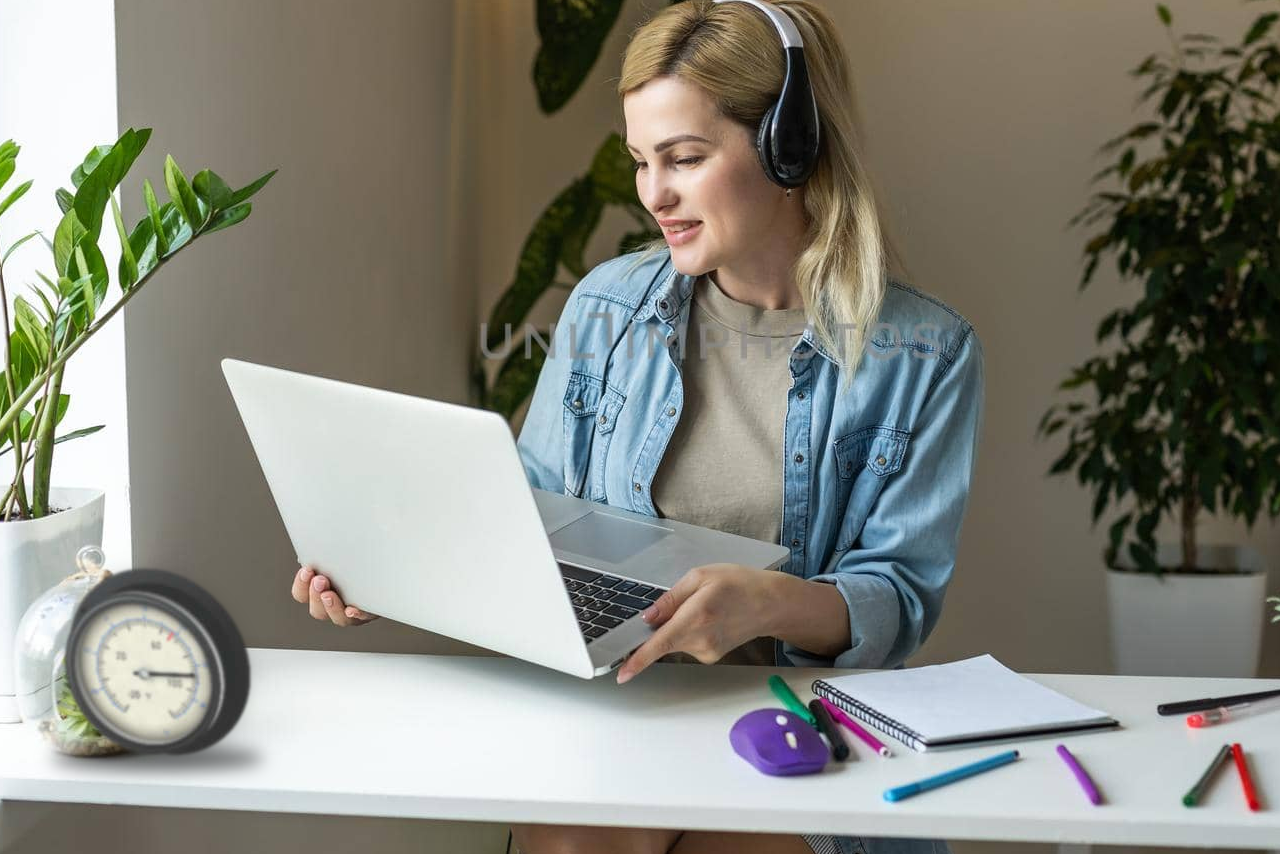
90 °F
